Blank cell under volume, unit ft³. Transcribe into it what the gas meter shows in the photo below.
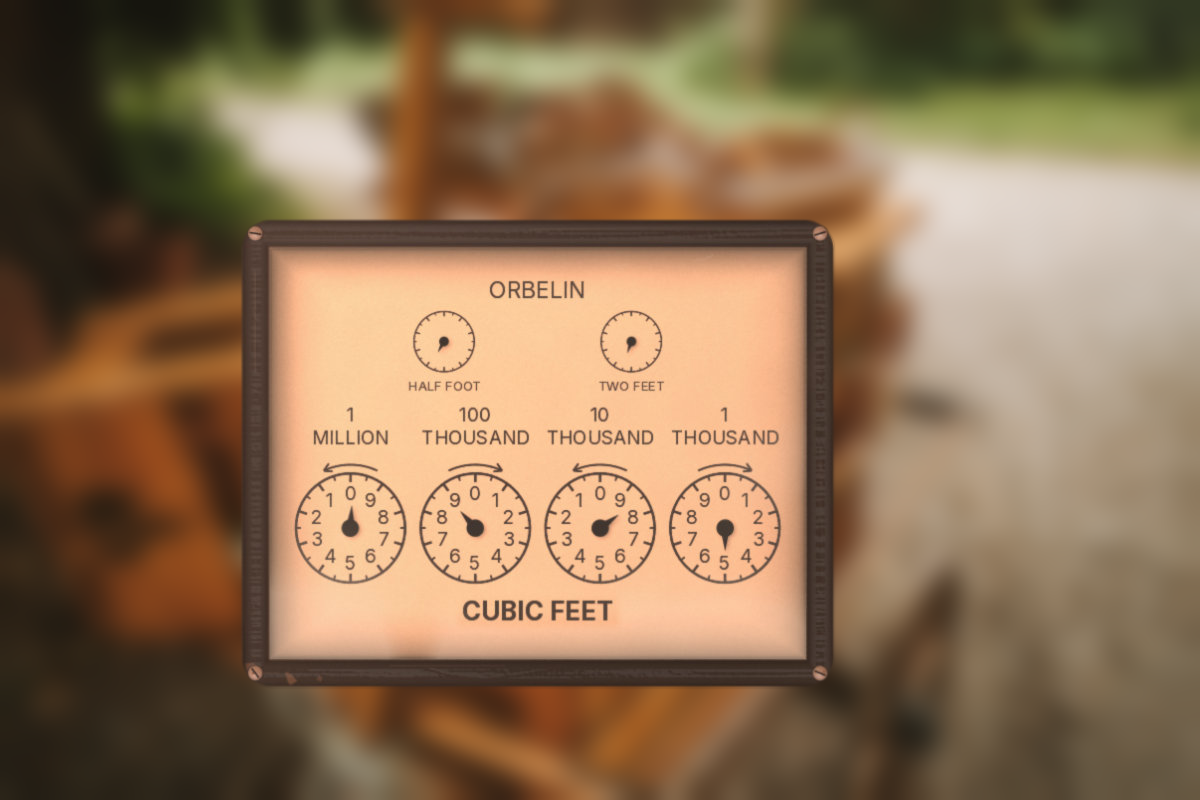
988500 ft³
